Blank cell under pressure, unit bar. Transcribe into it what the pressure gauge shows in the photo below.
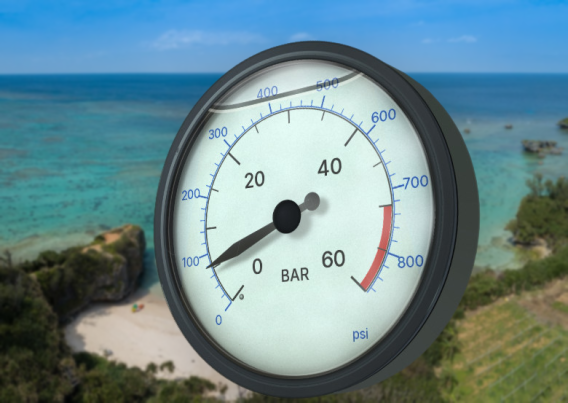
5 bar
